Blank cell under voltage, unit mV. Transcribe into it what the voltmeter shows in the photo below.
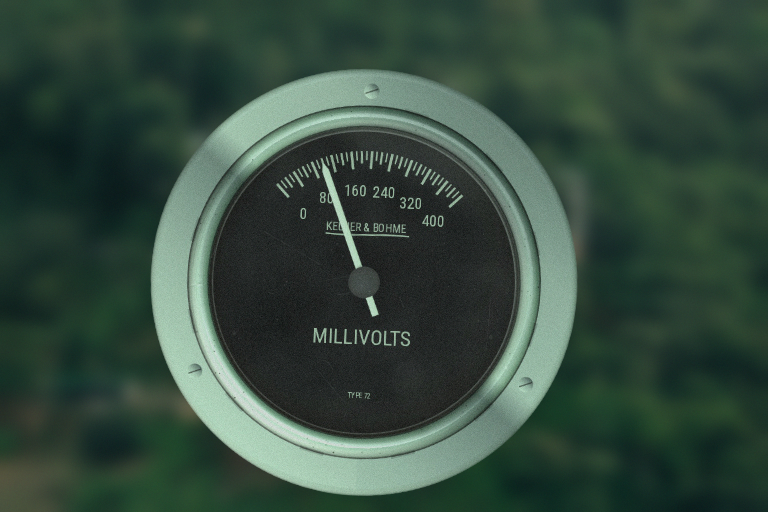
100 mV
